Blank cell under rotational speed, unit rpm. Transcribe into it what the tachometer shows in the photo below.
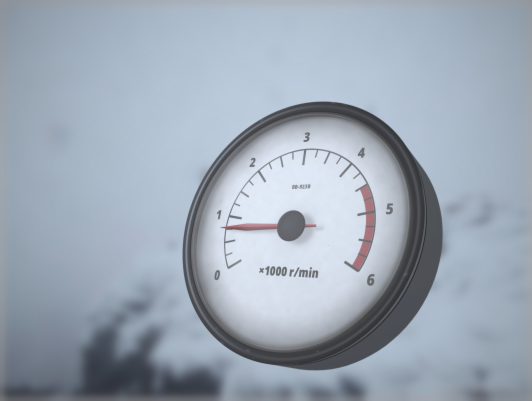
750 rpm
